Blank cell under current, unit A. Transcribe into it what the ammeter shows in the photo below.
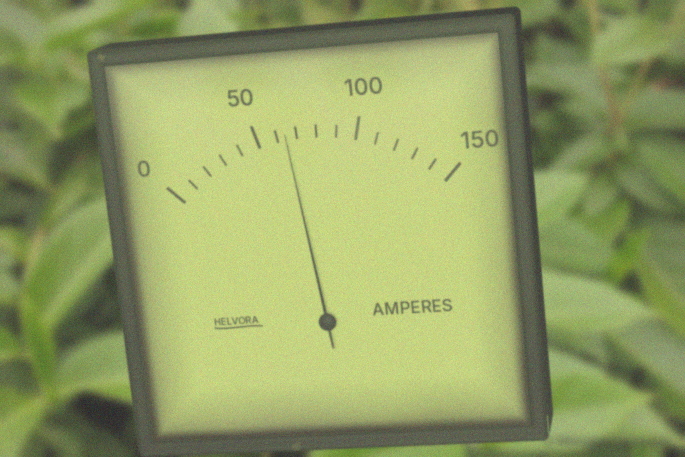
65 A
